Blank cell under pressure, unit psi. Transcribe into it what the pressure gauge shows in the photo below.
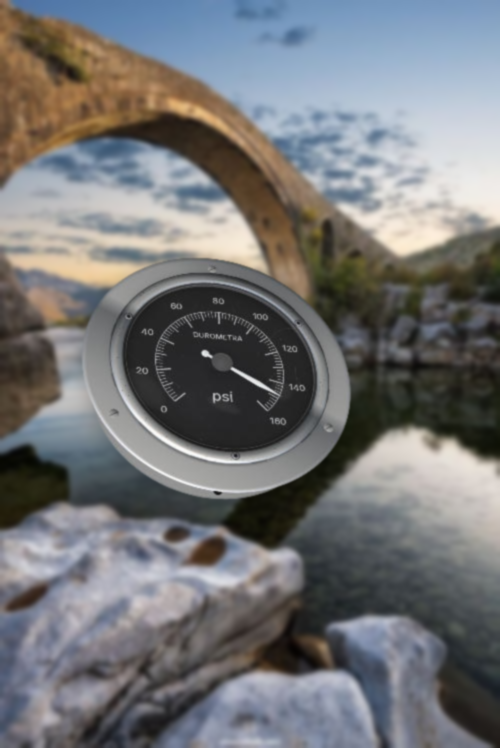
150 psi
